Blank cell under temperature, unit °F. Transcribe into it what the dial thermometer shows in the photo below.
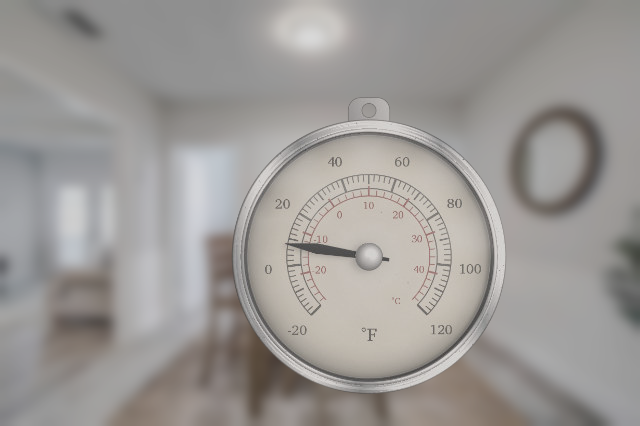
8 °F
